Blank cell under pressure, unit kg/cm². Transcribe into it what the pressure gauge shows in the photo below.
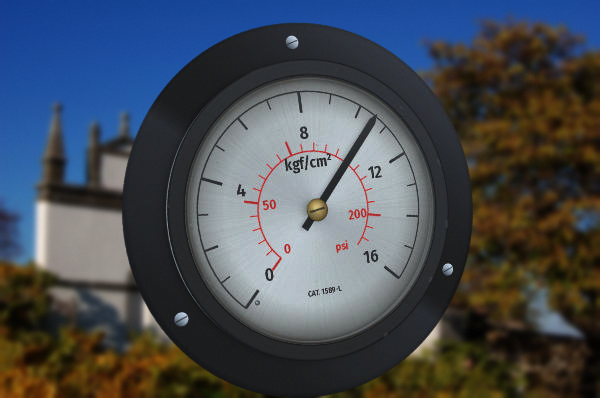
10.5 kg/cm²
